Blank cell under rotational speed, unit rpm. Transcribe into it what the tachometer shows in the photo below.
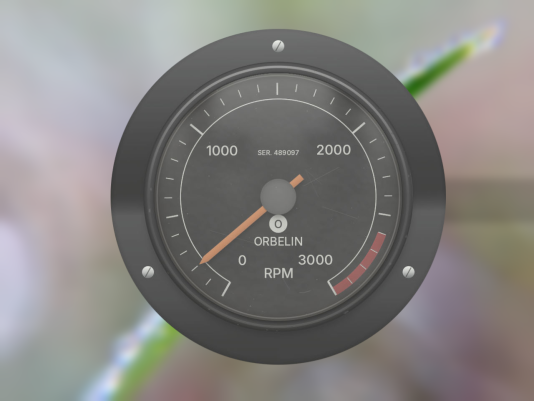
200 rpm
